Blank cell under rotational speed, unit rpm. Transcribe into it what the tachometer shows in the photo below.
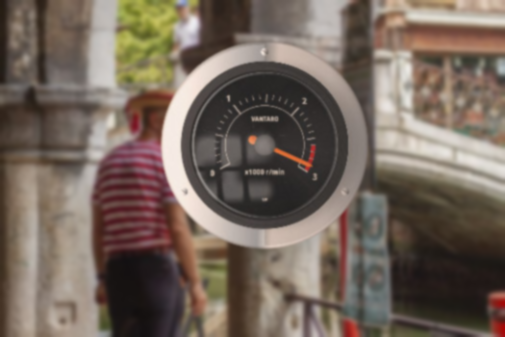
2900 rpm
